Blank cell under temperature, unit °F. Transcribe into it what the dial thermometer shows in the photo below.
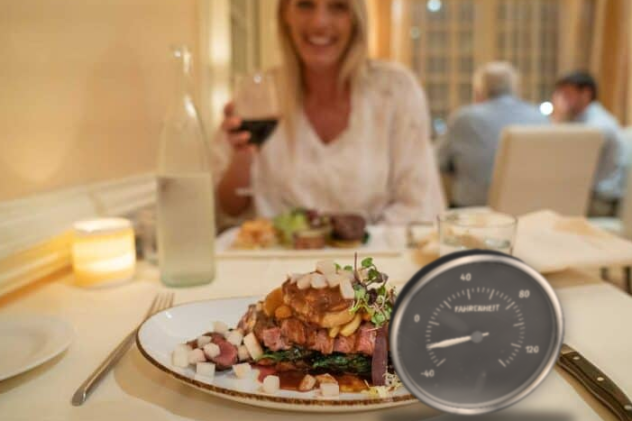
-20 °F
